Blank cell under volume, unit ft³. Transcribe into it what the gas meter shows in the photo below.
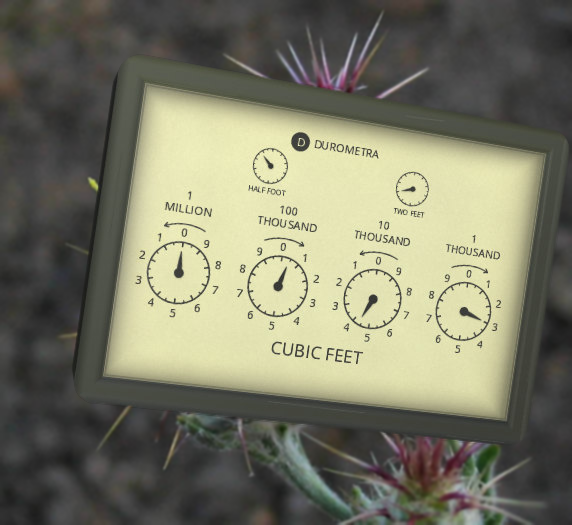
4300 ft³
